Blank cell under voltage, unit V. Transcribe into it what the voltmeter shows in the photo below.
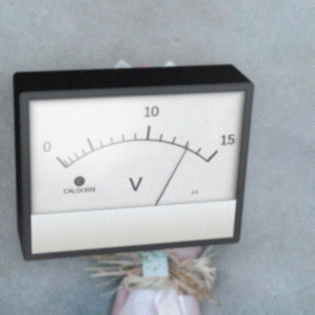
13 V
